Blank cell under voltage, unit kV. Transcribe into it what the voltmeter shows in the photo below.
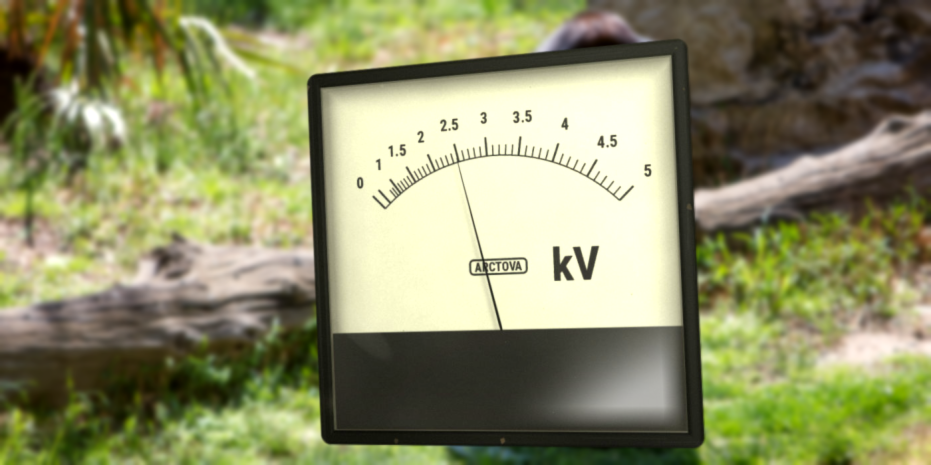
2.5 kV
